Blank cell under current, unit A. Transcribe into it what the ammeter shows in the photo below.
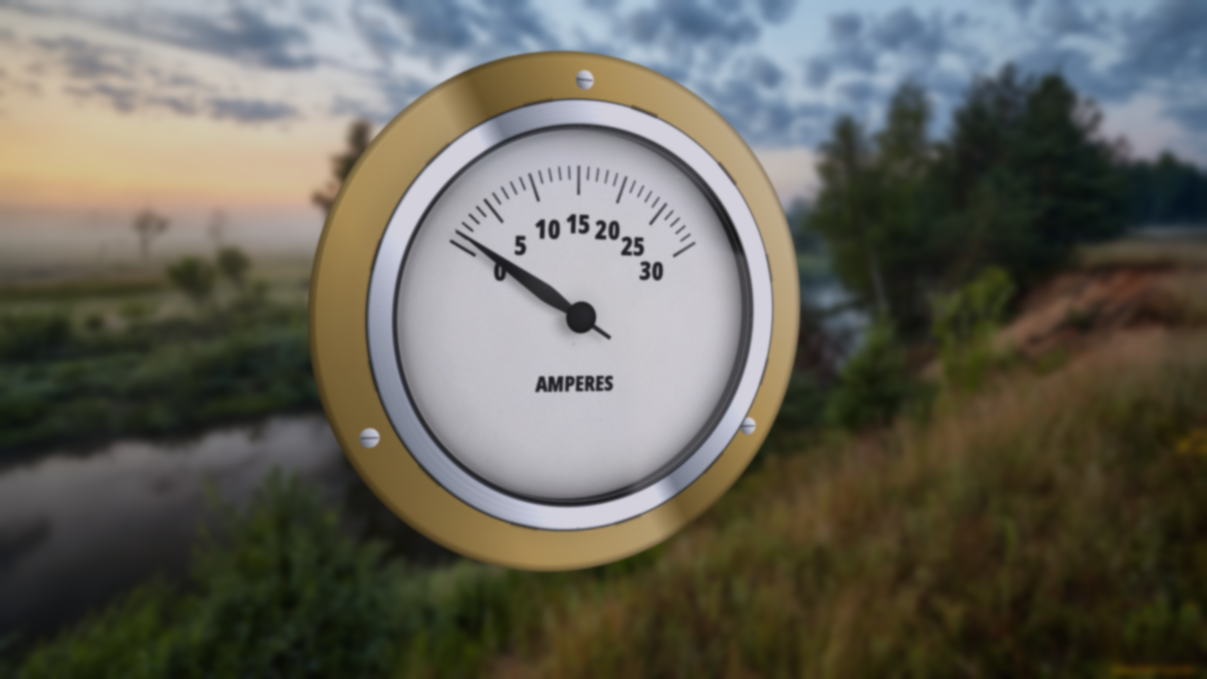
1 A
